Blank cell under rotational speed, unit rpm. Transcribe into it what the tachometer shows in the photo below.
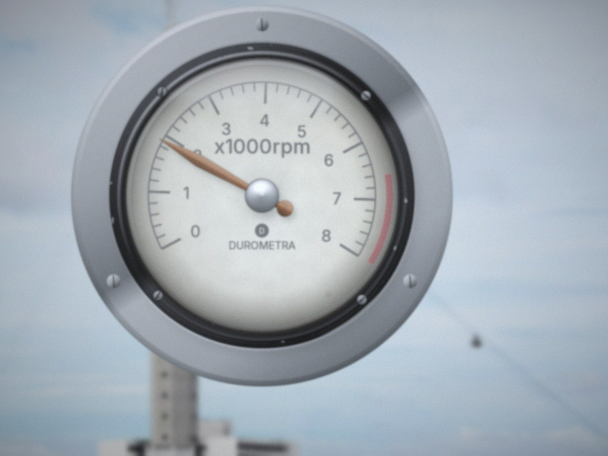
1900 rpm
